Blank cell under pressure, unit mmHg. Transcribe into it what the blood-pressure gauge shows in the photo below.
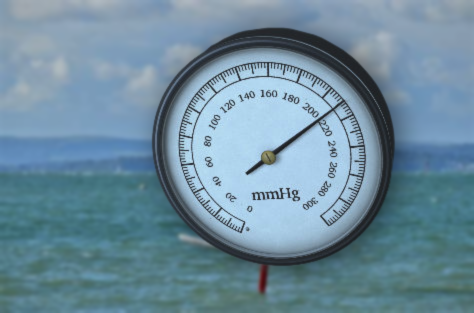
210 mmHg
